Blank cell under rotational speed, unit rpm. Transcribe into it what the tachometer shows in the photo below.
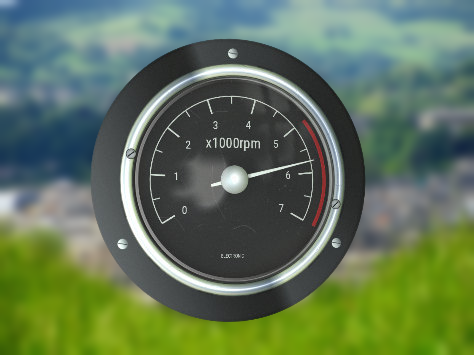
5750 rpm
